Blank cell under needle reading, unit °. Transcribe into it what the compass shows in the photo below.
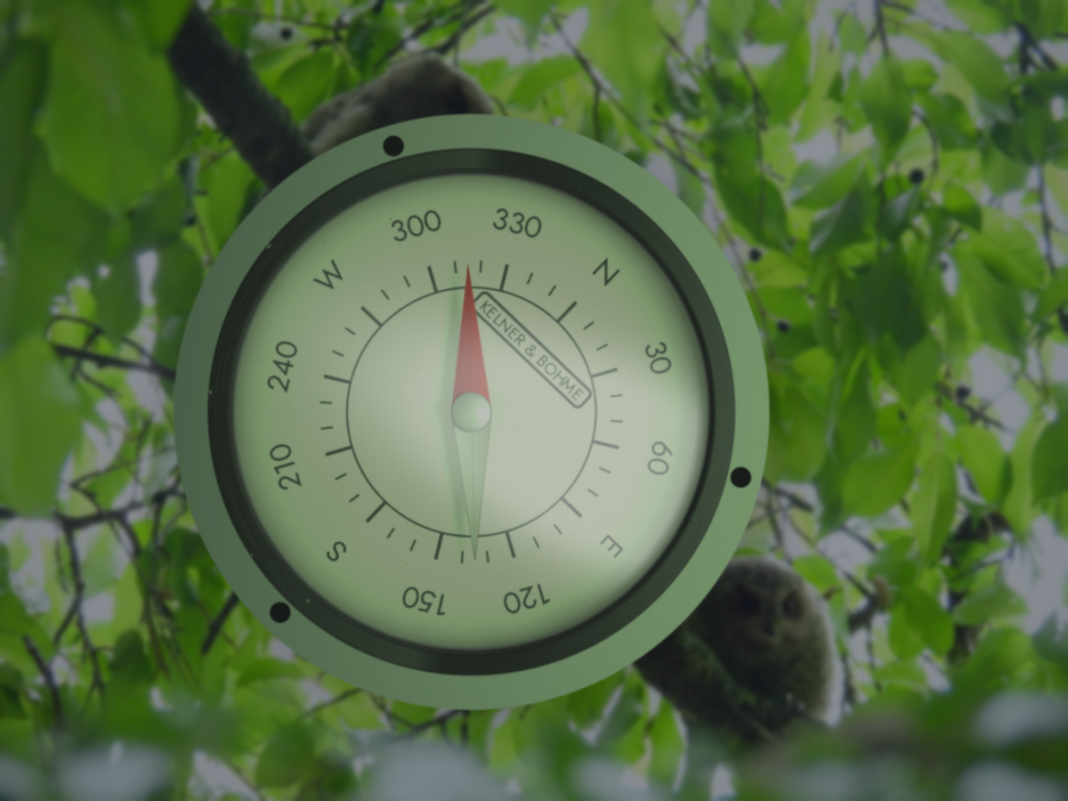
315 °
